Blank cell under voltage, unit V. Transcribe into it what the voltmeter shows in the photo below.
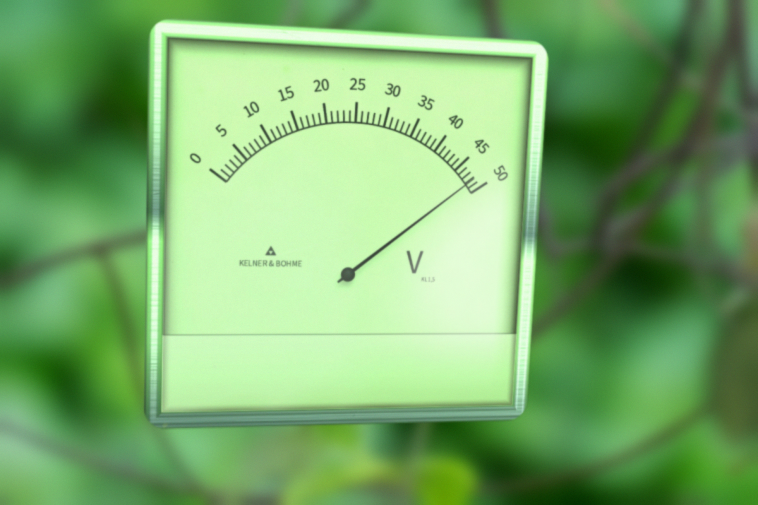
48 V
